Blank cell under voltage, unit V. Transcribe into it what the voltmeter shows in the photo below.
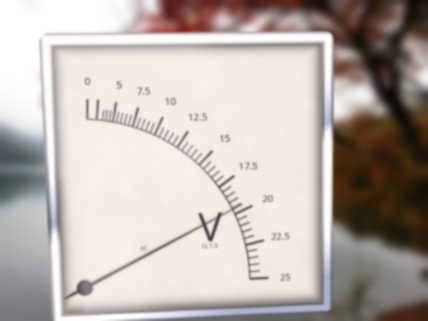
19.5 V
